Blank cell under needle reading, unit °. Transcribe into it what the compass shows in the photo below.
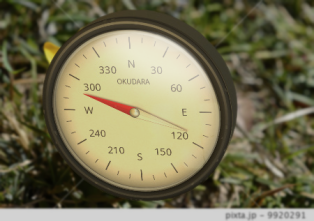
290 °
